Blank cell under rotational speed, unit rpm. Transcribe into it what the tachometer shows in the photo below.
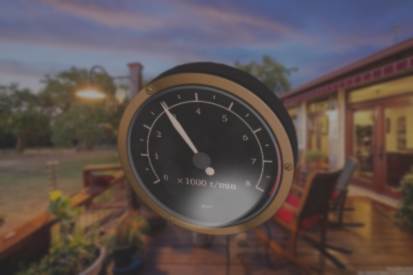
3000 rpm
